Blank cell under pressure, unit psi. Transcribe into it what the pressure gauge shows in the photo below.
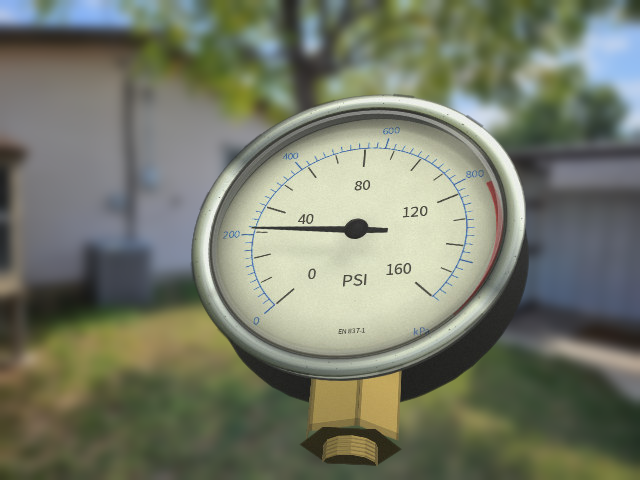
30 psi
